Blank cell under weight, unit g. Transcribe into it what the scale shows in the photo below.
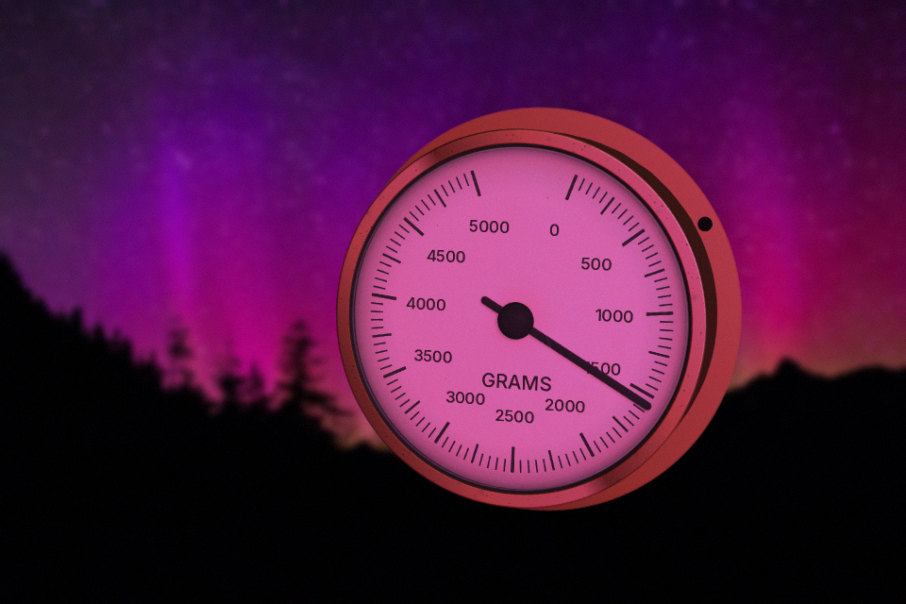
1550 g
